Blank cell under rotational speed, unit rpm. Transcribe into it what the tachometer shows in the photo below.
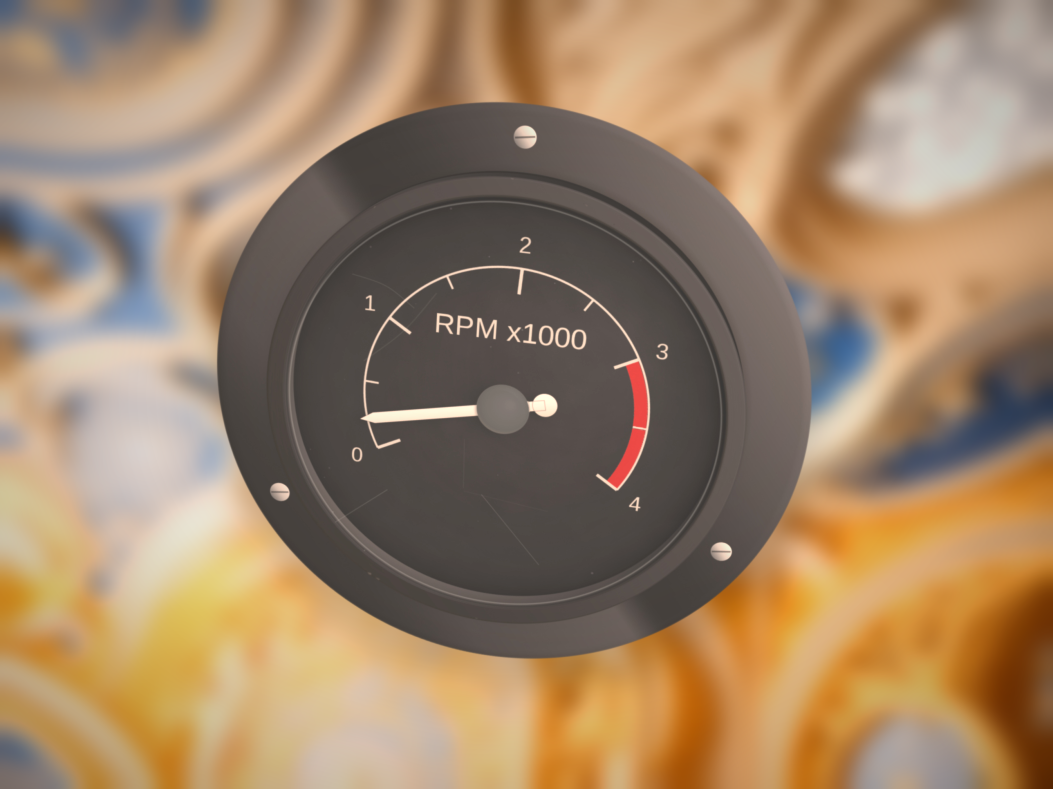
250 rpm
